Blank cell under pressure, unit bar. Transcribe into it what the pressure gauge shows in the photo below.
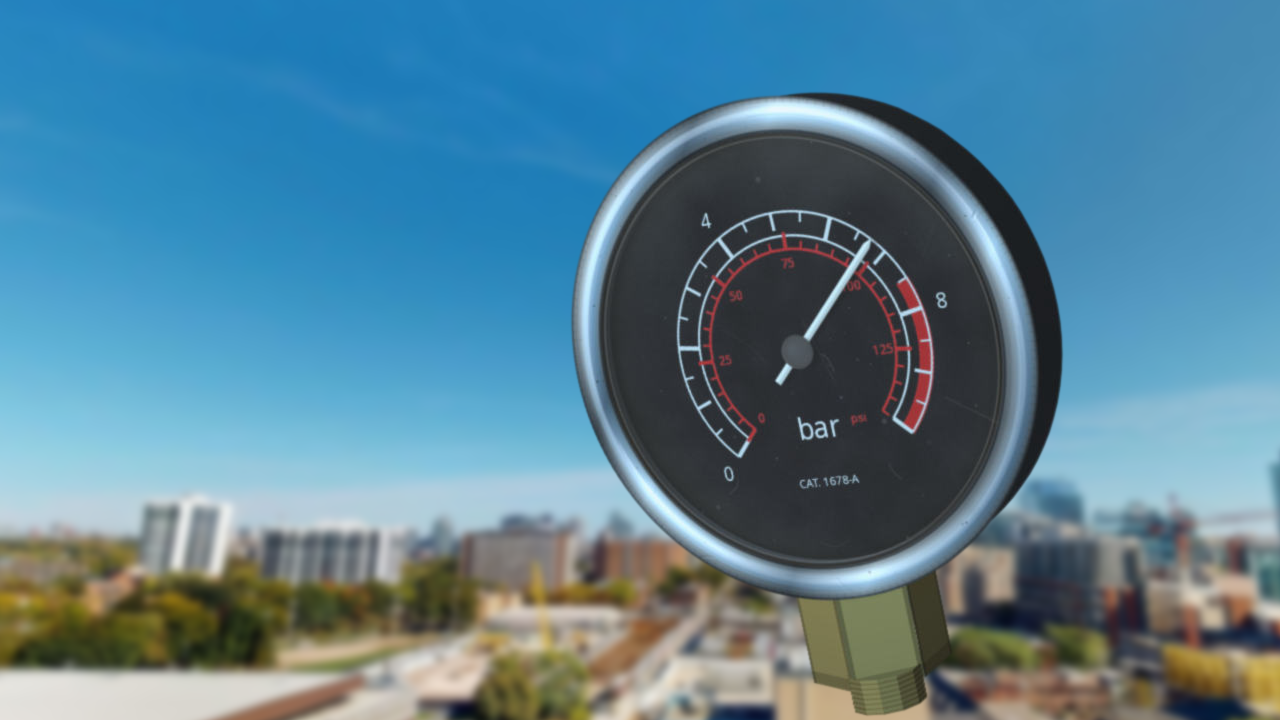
6.75 bar
